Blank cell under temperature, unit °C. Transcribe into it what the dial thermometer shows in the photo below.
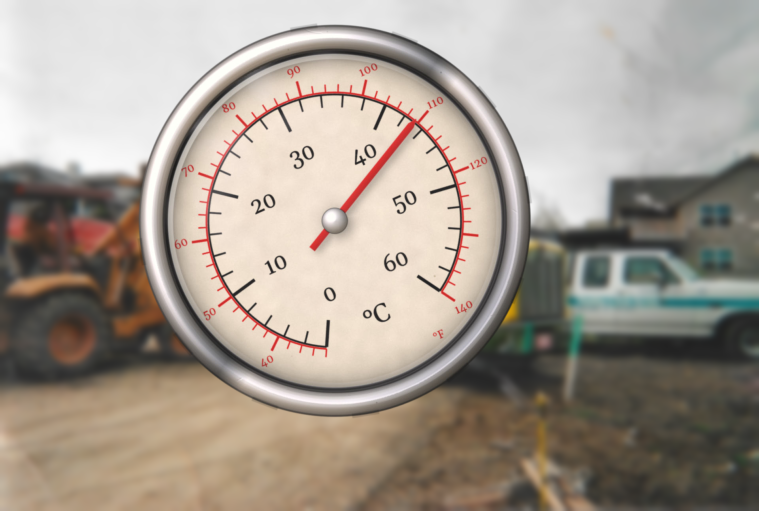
43 °C
